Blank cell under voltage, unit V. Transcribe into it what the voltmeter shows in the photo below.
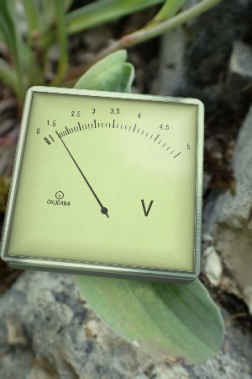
1.5 V
